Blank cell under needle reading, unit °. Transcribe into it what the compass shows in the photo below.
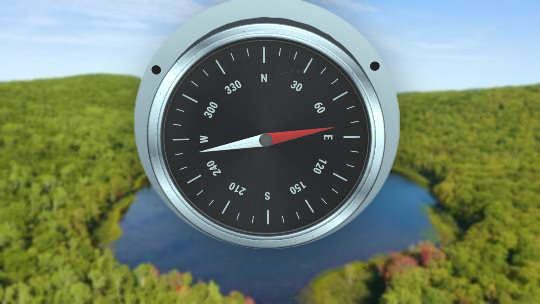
80 °
